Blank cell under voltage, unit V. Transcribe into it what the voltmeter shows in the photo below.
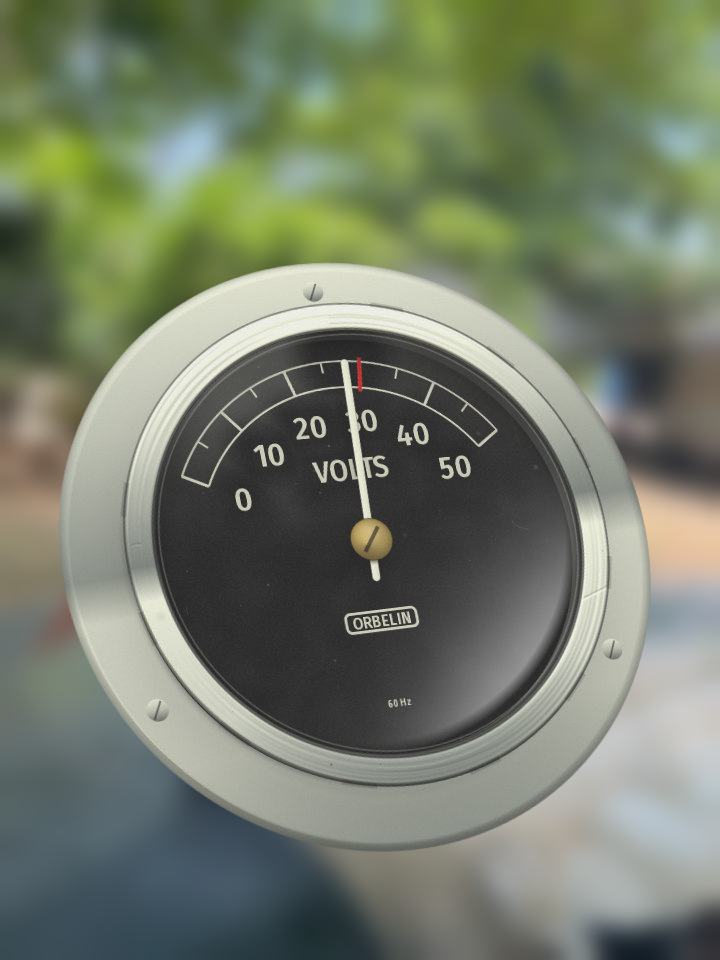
27.5 V
